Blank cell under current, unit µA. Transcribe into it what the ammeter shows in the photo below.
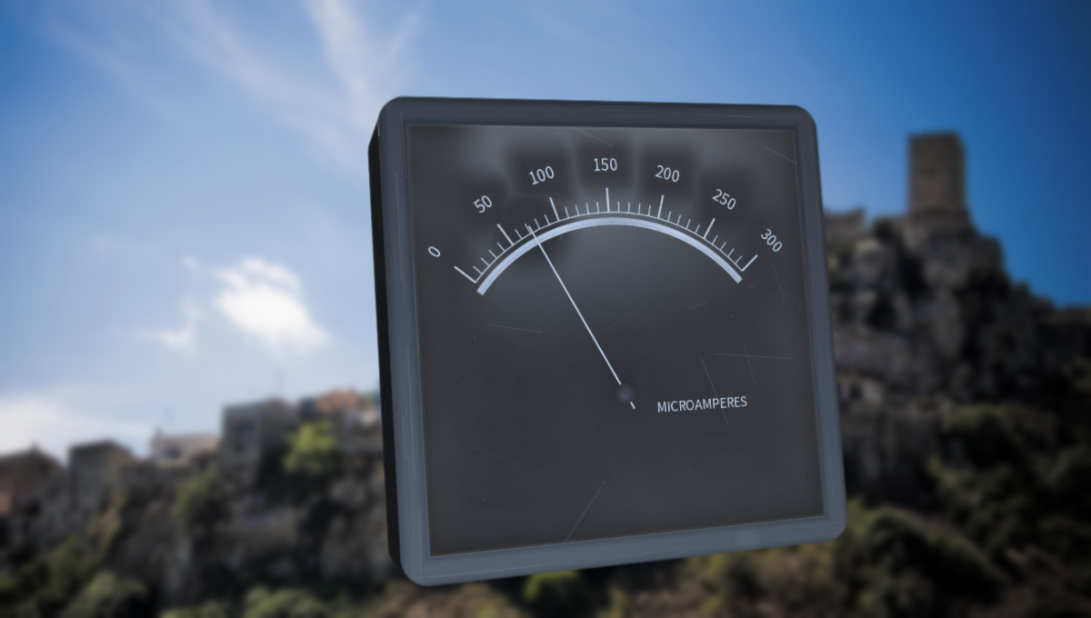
70 µA
